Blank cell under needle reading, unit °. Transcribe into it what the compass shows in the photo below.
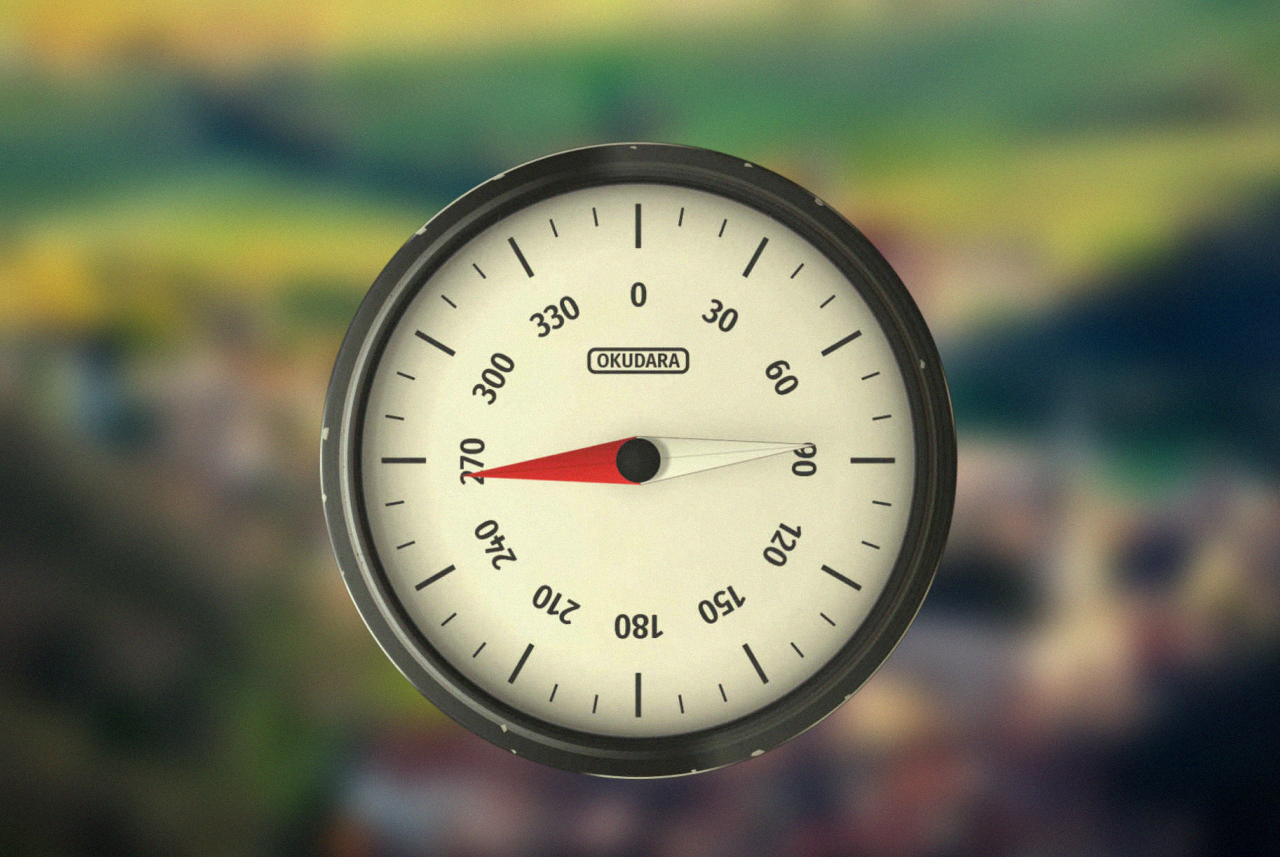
265 °
